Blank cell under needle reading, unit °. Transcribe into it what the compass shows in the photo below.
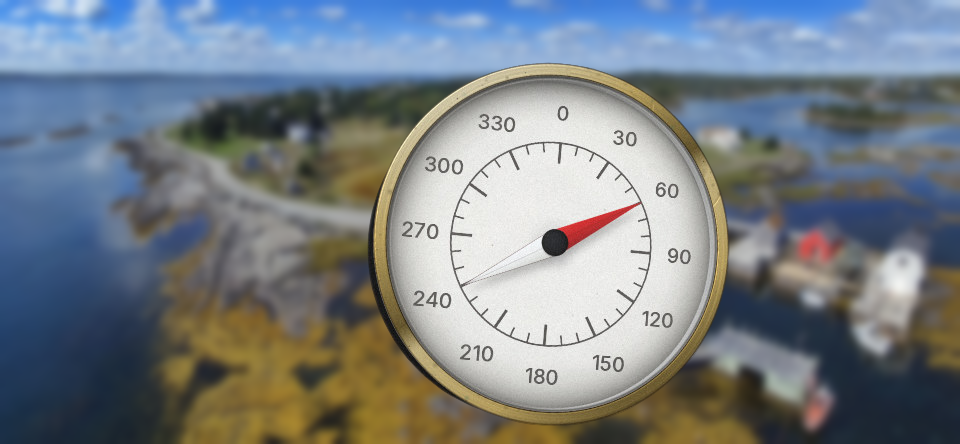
60 °
